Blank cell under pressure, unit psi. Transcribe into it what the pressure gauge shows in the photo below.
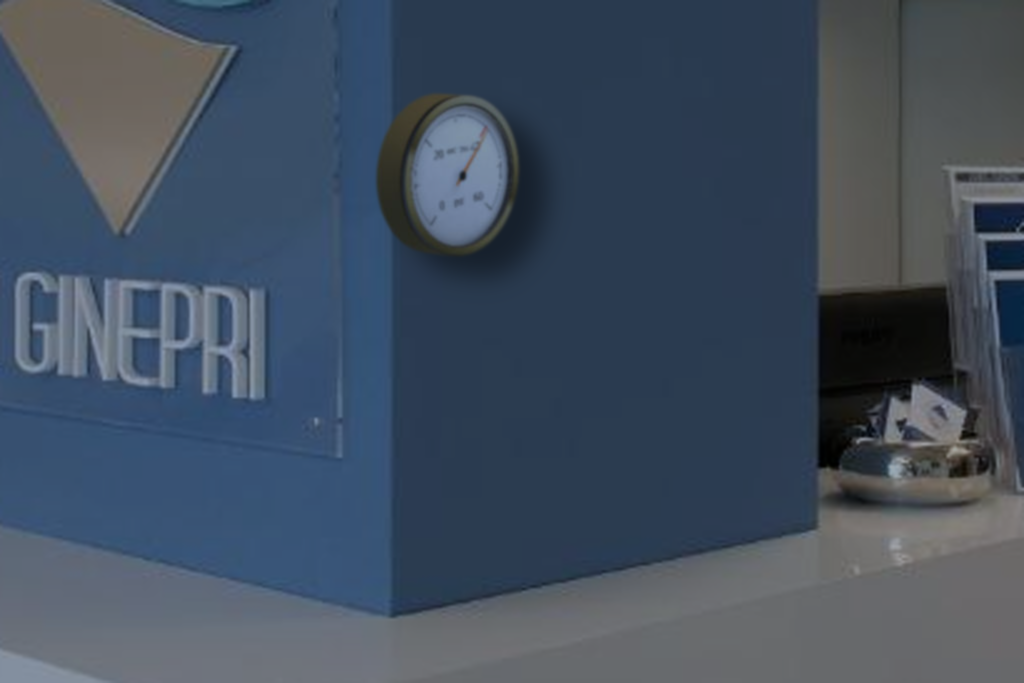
40 psi
